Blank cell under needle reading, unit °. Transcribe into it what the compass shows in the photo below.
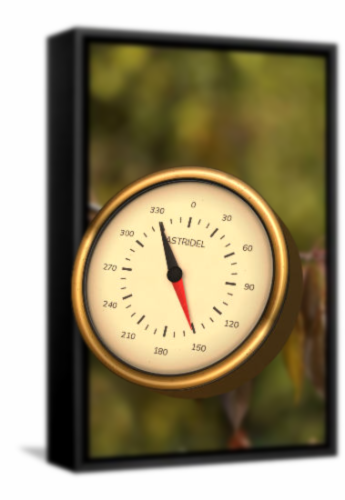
150 °
